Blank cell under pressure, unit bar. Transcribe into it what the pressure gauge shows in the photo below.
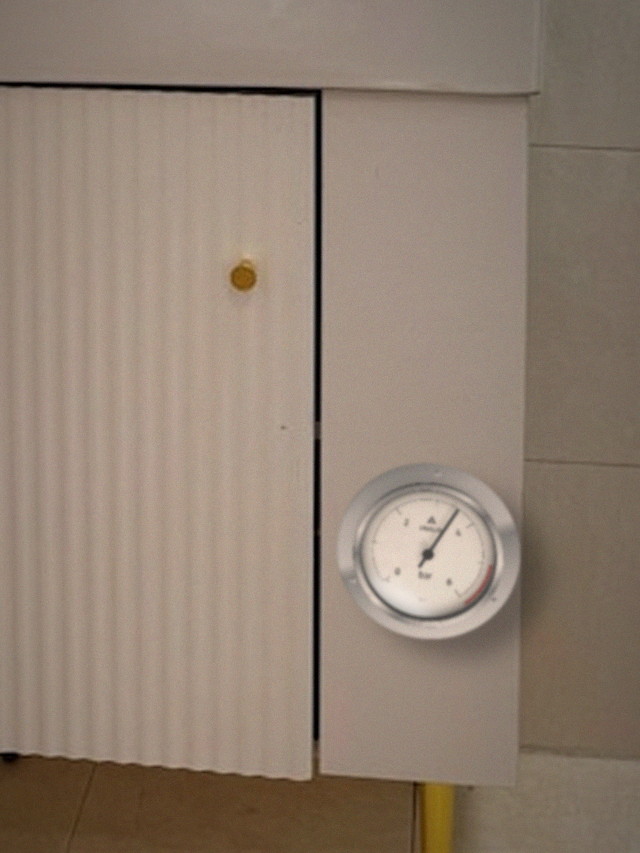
3.5 bar
